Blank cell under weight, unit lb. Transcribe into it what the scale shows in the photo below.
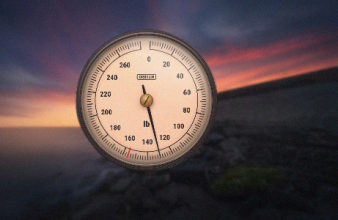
130 lb
